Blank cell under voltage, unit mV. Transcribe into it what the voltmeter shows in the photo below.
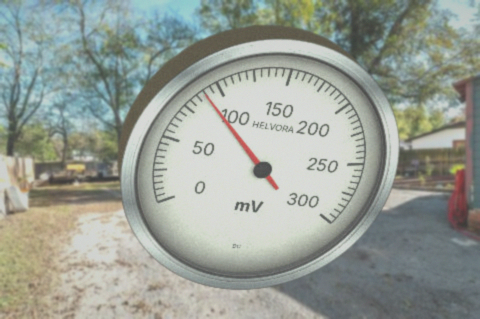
90 mV
